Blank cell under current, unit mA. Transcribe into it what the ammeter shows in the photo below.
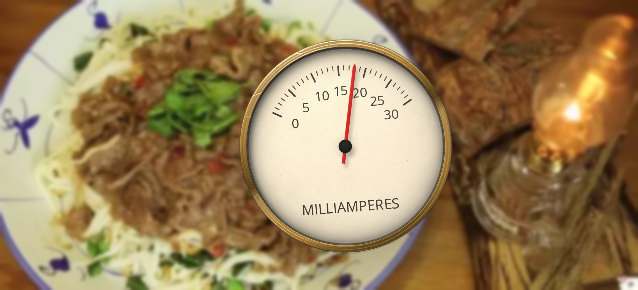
18 mA
